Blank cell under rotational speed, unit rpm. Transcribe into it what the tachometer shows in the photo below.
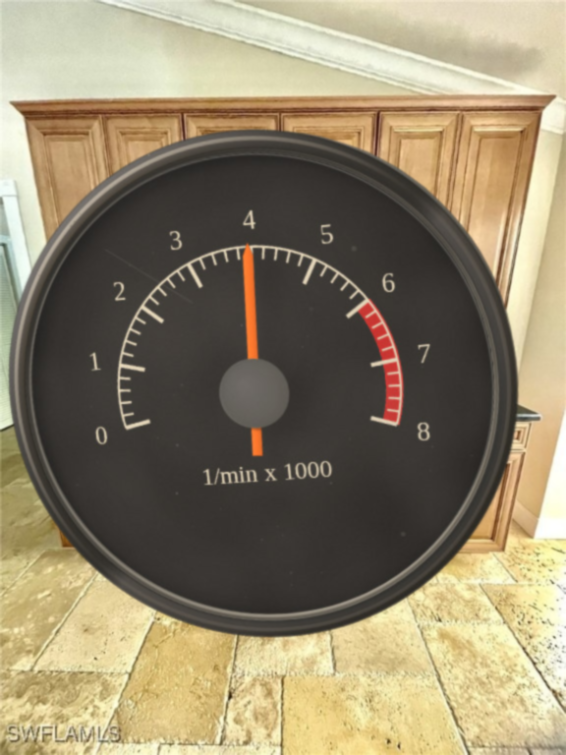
4000 rpm
